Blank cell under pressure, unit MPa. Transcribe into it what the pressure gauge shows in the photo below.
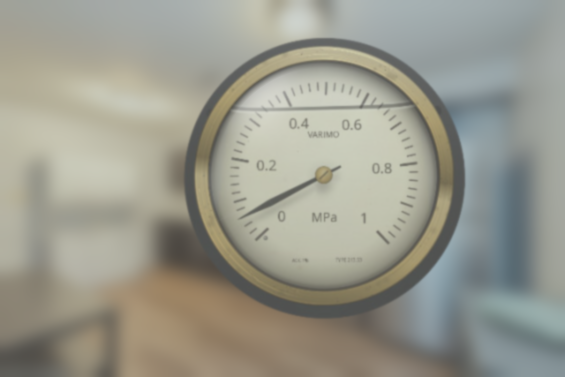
0.06 MPa
